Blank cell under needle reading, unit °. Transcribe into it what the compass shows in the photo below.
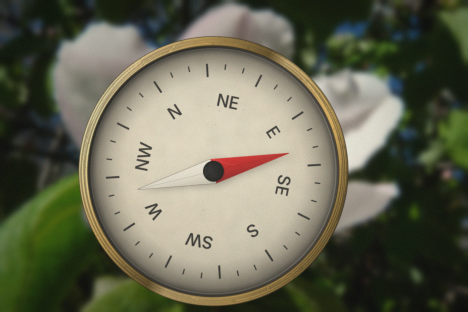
110 °
